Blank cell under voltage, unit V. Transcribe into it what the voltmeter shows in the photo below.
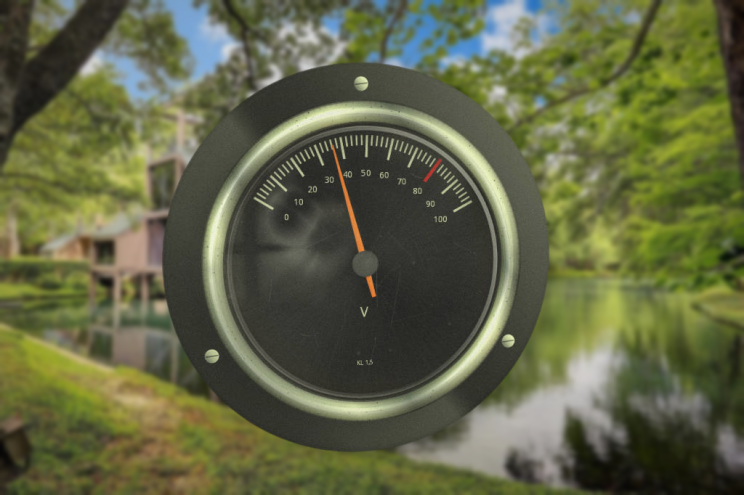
36 V
